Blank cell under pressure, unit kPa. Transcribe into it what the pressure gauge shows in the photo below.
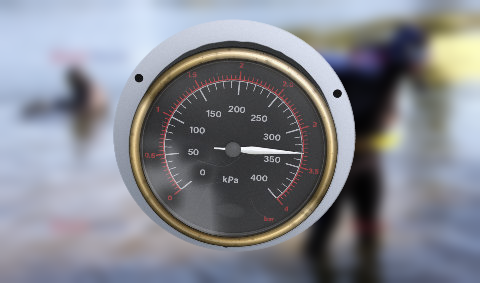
330 kPa
